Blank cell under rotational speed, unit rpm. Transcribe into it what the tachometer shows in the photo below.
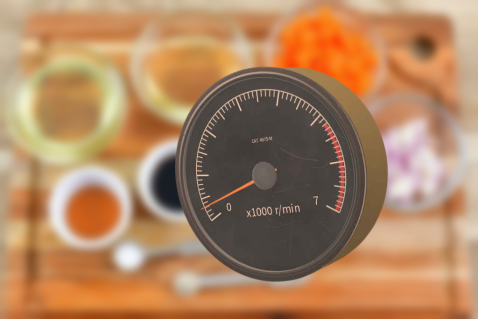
300 rpm
